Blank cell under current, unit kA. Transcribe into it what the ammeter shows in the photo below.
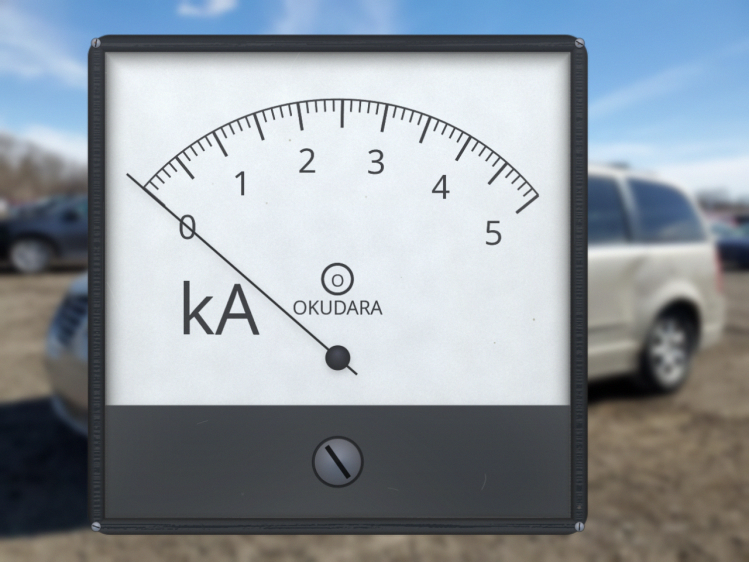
0 kA
